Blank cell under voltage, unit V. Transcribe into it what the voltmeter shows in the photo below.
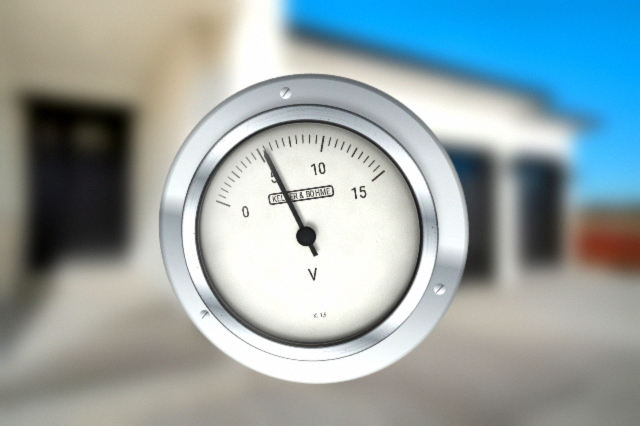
5.5 V
